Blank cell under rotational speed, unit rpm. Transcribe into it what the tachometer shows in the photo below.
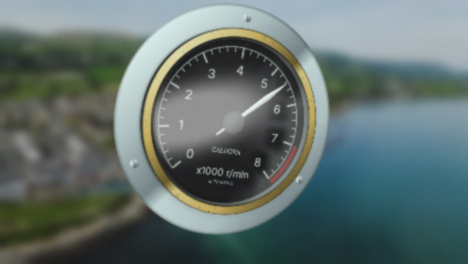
5400 rpm
